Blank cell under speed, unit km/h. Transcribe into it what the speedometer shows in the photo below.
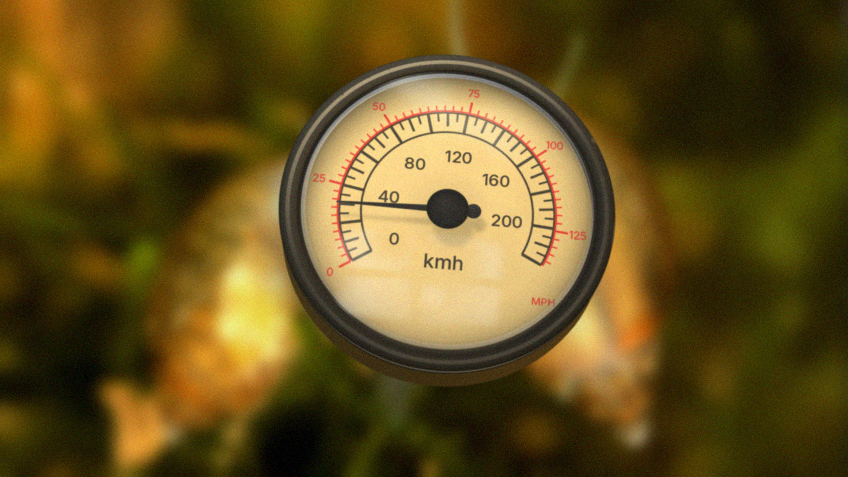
30 km/h
